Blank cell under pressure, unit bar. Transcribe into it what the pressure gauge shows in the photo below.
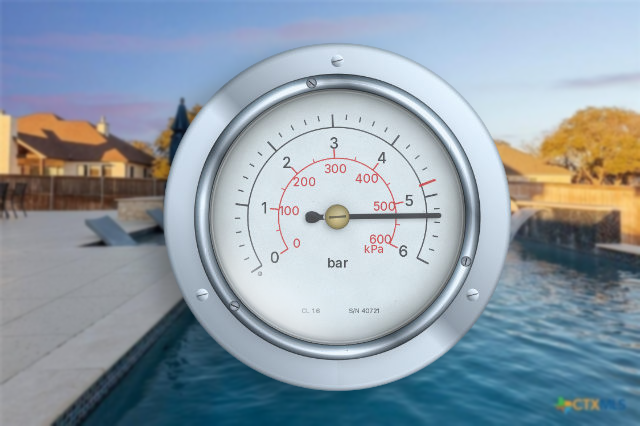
5.3 bar
